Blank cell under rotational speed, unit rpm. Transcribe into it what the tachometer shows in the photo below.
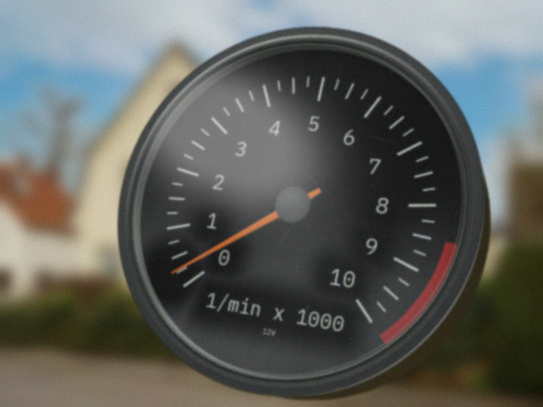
250 rpm
